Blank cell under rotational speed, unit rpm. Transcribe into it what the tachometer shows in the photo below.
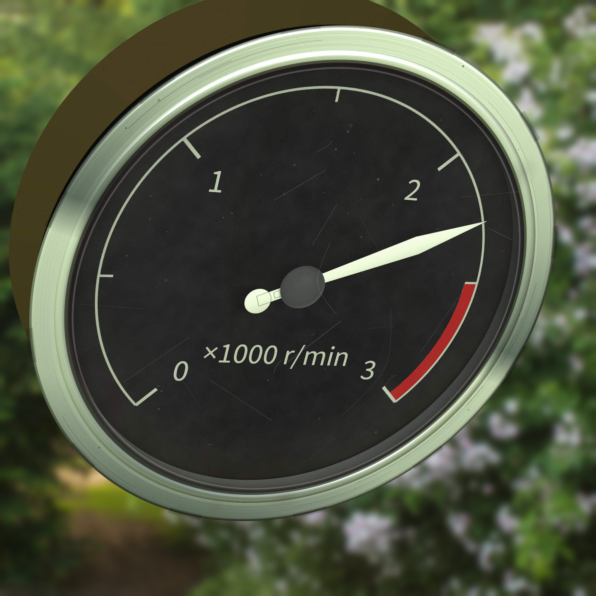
2250 rpm
